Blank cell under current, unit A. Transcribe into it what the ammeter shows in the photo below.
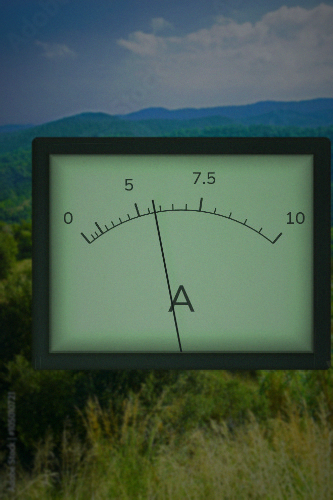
5.75 A
